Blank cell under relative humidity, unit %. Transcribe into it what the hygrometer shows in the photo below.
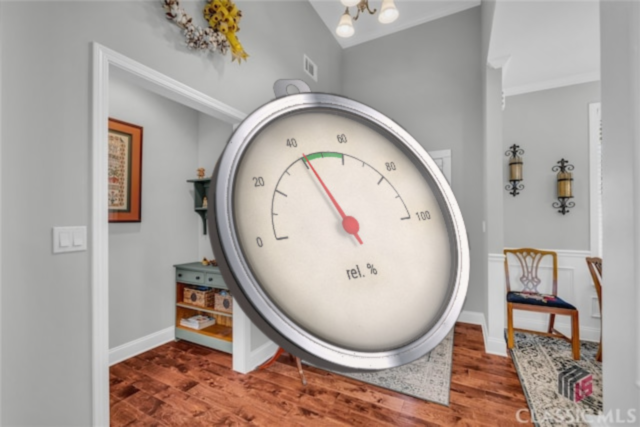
40 %
